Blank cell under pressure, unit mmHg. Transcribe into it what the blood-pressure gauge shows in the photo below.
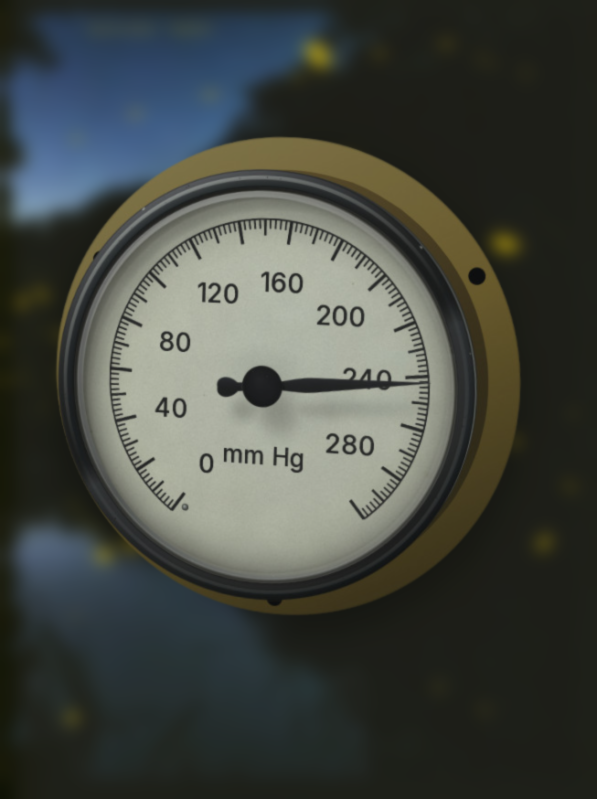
242 mmHg
